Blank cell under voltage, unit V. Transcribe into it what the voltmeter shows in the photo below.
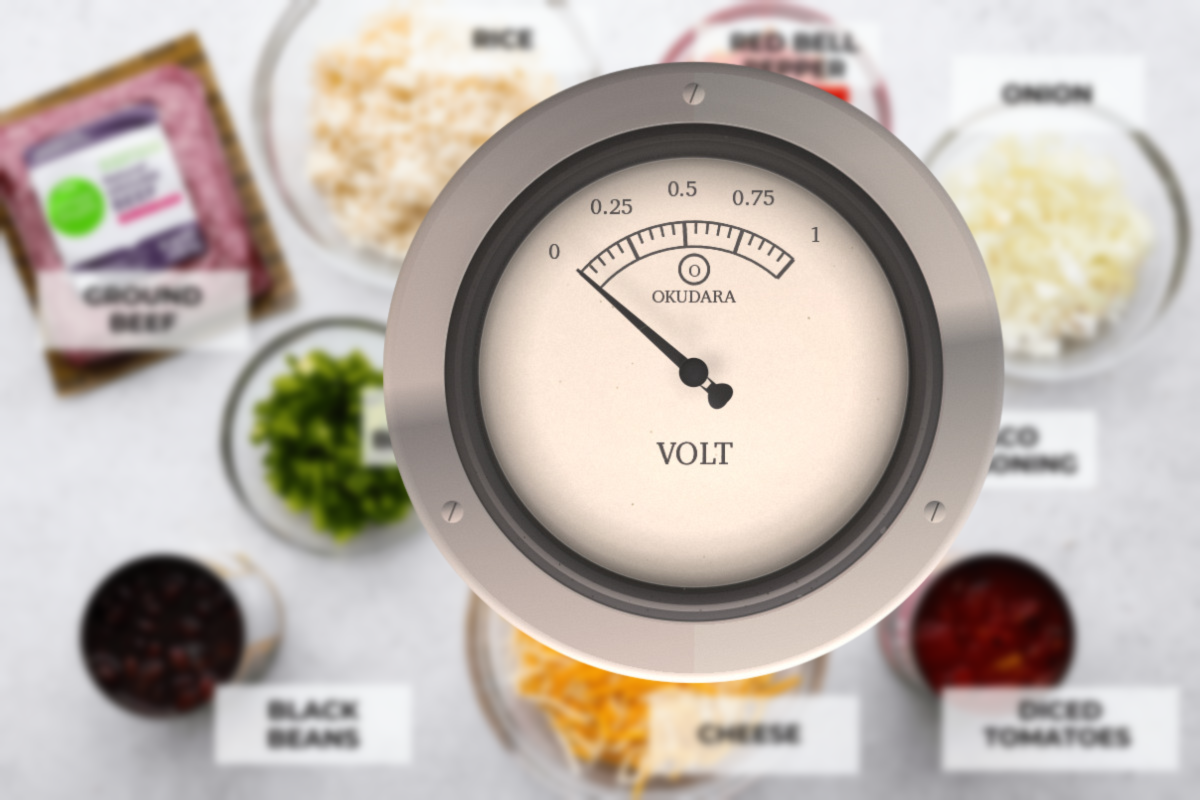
0 V
